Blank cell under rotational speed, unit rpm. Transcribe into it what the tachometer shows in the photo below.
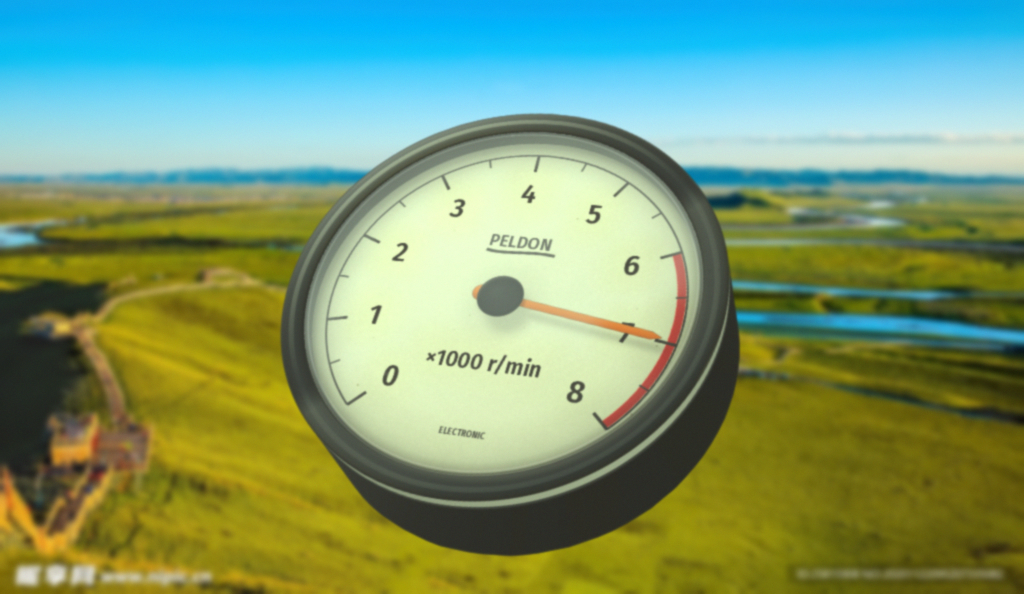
7000 rpm
